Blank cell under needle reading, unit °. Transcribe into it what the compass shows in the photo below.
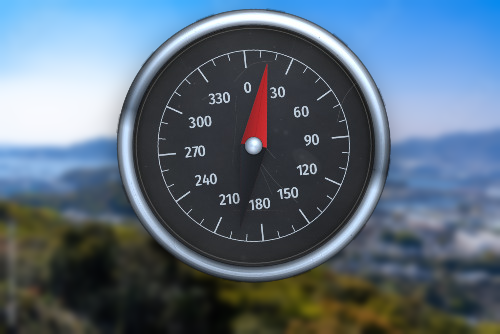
15 °
